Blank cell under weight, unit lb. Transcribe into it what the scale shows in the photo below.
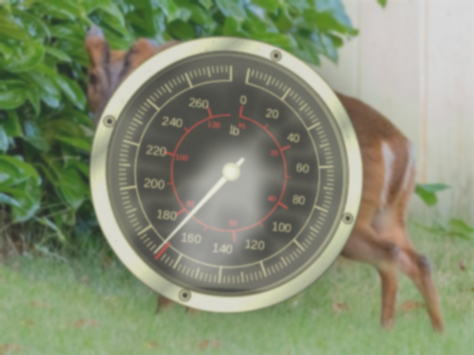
170 lb
